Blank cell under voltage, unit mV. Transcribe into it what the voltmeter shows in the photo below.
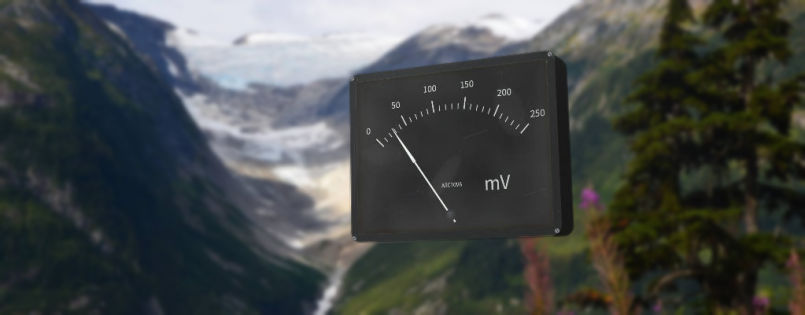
30 mV
